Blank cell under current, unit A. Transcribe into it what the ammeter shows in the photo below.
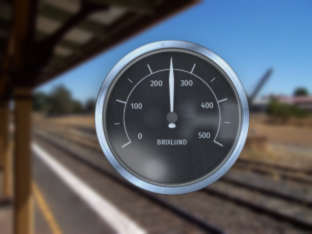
250 A
